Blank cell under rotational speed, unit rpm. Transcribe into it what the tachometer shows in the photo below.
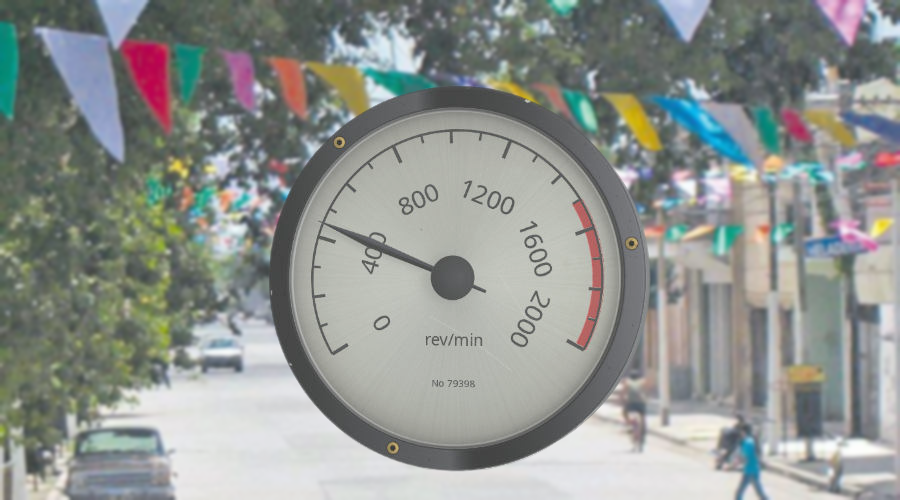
450 rpm
